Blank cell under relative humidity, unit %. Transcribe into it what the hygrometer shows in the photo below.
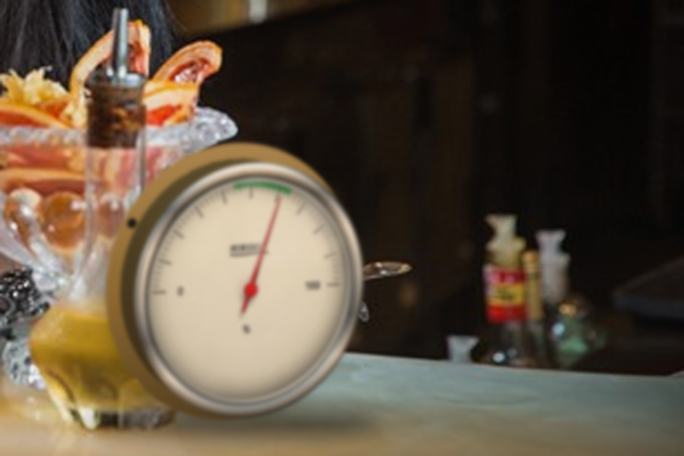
60 %
